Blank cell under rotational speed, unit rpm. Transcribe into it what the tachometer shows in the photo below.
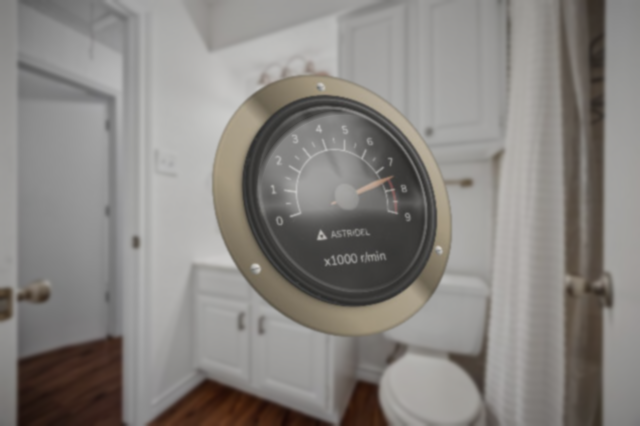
7500 rpm
